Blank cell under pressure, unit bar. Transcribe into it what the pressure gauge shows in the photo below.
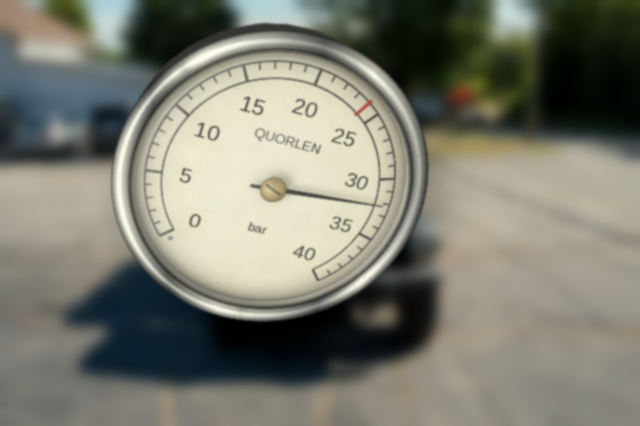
32 bar
